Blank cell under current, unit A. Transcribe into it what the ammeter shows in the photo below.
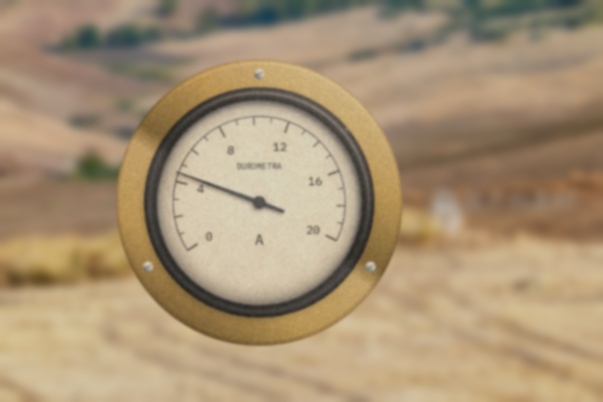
4.5 A
